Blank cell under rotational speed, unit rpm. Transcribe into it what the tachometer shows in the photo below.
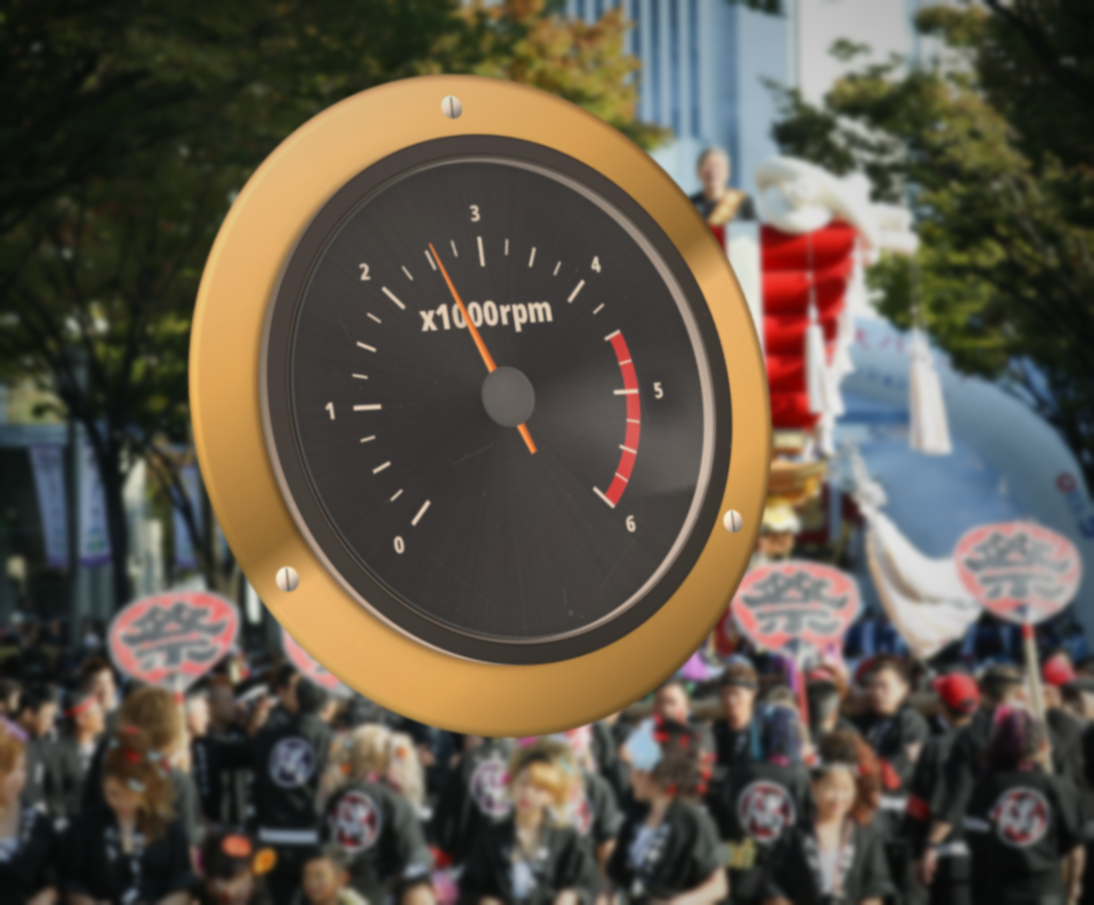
2500 rpm
